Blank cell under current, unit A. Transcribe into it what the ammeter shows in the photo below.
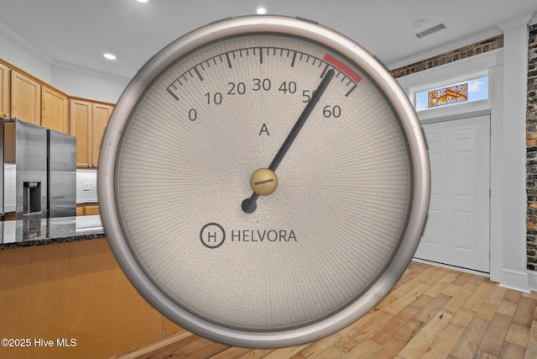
52 A
